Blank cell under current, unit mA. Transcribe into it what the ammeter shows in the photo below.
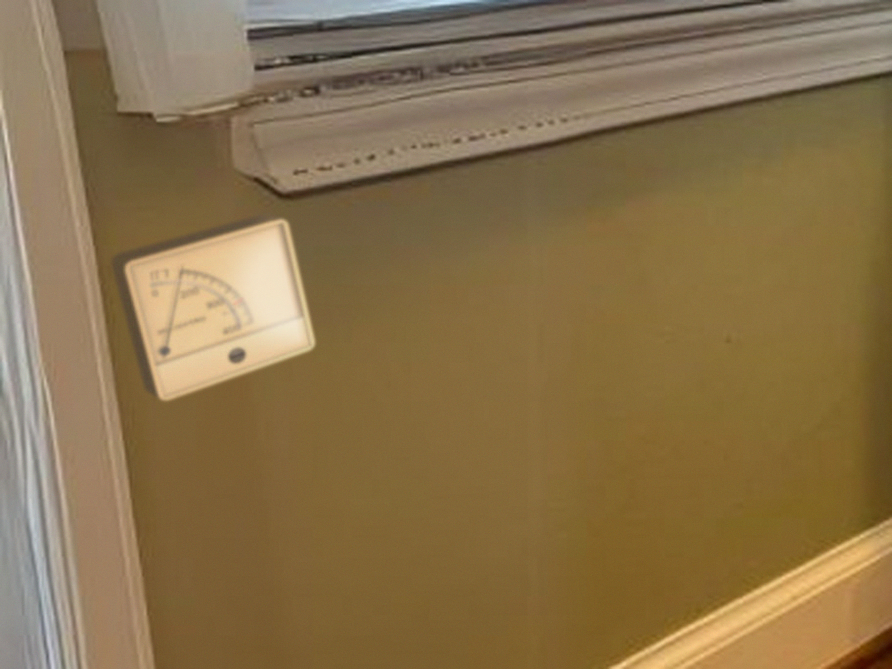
150 mA
